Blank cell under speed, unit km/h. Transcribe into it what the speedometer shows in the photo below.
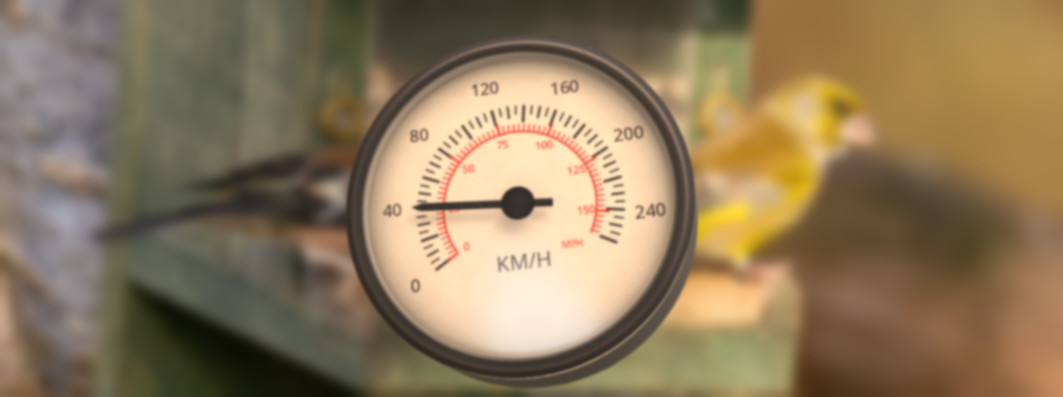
40 km/h
